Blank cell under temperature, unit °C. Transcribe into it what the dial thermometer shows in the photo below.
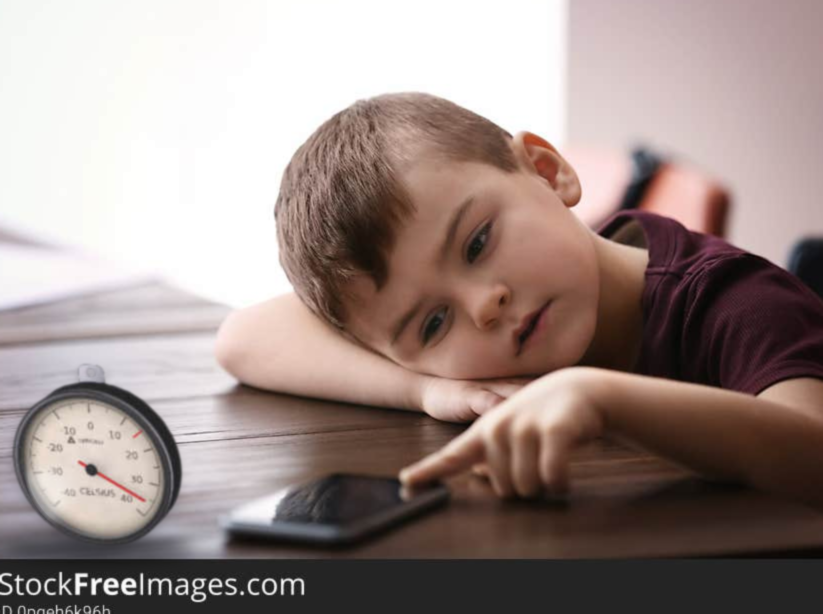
35 °C
